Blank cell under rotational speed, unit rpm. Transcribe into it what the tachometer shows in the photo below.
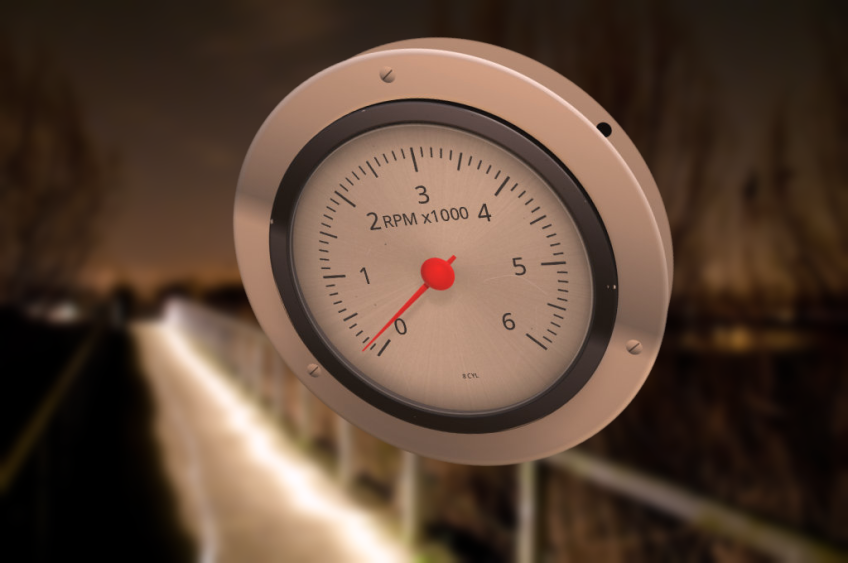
150 rpm
